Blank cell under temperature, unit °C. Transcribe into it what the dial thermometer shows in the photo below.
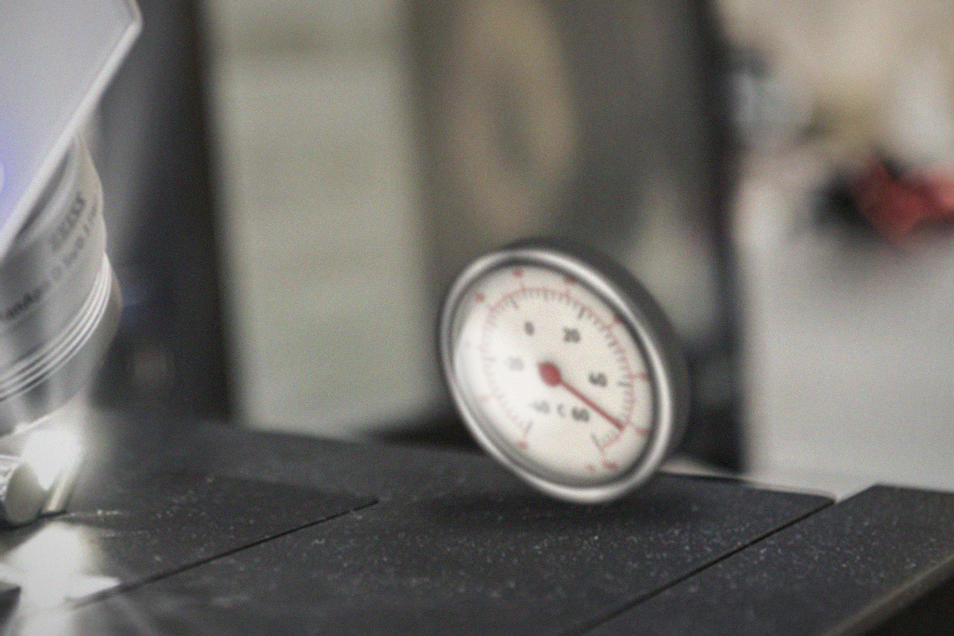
50 °C
